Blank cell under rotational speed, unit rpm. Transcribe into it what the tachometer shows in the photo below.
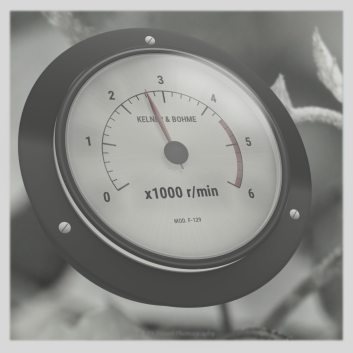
2600 rpm
